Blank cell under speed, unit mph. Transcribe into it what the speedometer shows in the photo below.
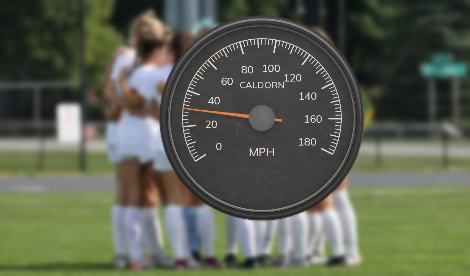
30 mph
